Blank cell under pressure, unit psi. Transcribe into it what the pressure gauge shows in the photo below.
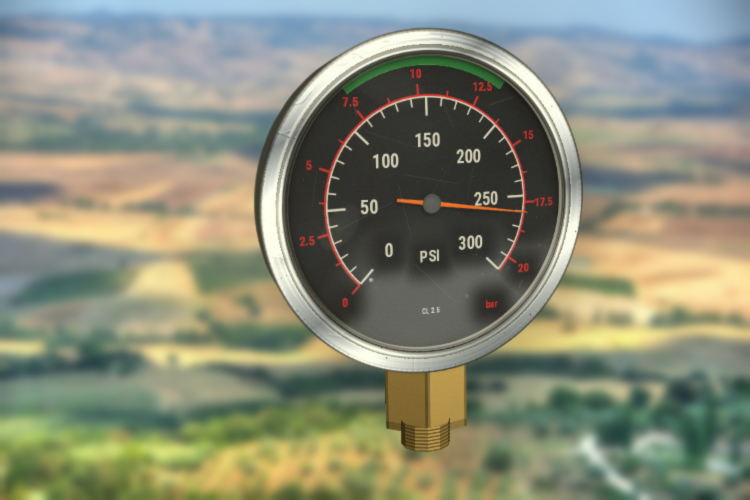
260 psi
